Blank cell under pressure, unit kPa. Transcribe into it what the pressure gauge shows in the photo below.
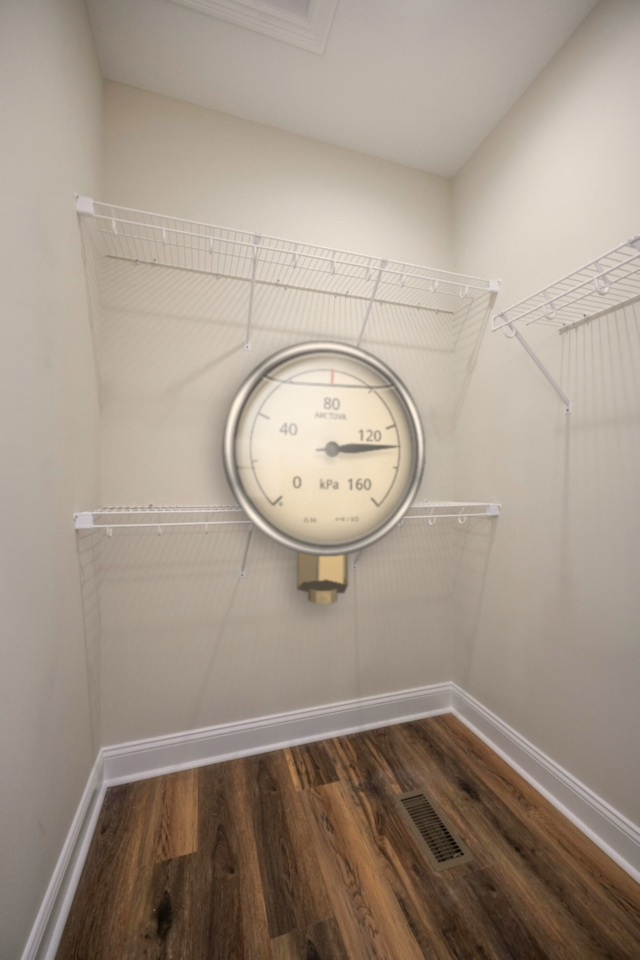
130 kPa
